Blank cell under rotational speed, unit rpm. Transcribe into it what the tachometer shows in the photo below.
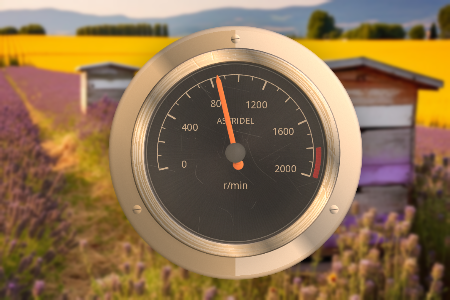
850 rpm
